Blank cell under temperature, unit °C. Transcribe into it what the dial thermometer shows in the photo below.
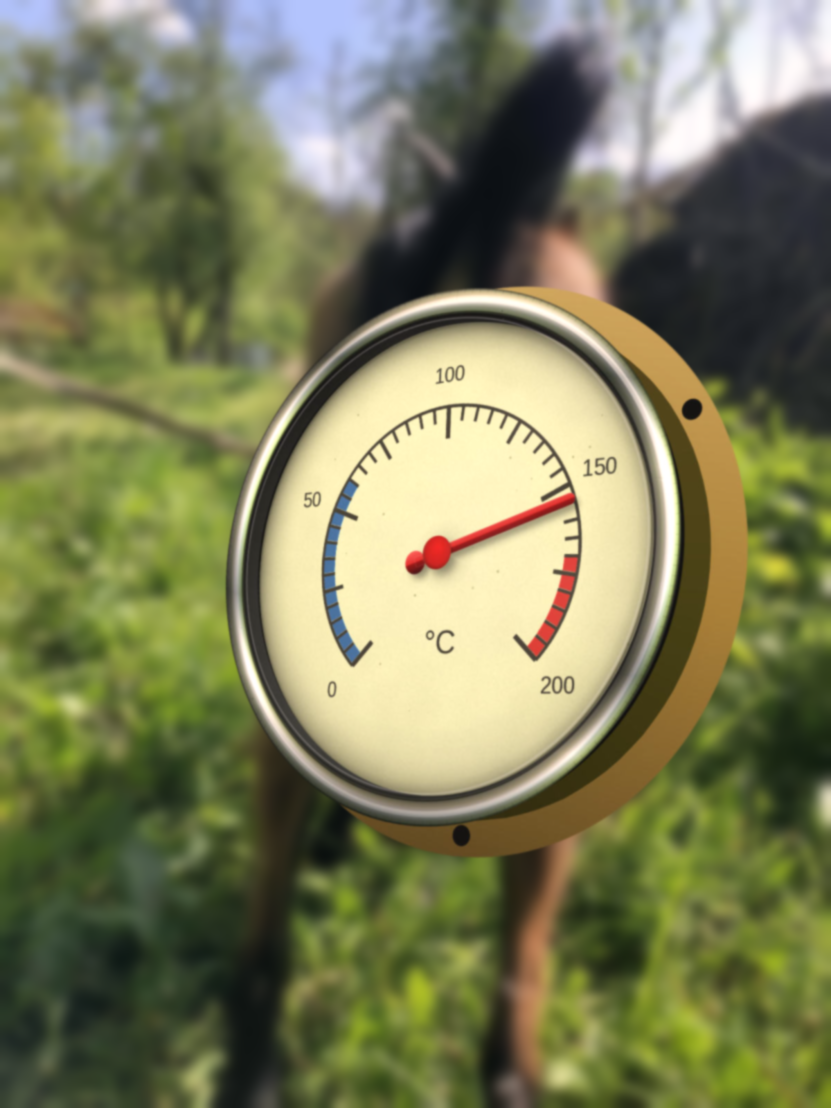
155 °C
